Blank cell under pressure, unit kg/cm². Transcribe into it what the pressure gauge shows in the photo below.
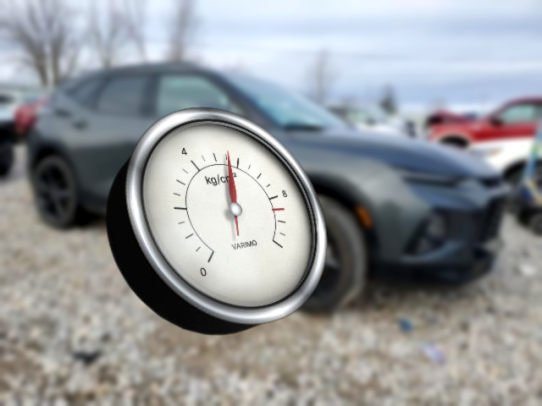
5.5 kg/cm²
